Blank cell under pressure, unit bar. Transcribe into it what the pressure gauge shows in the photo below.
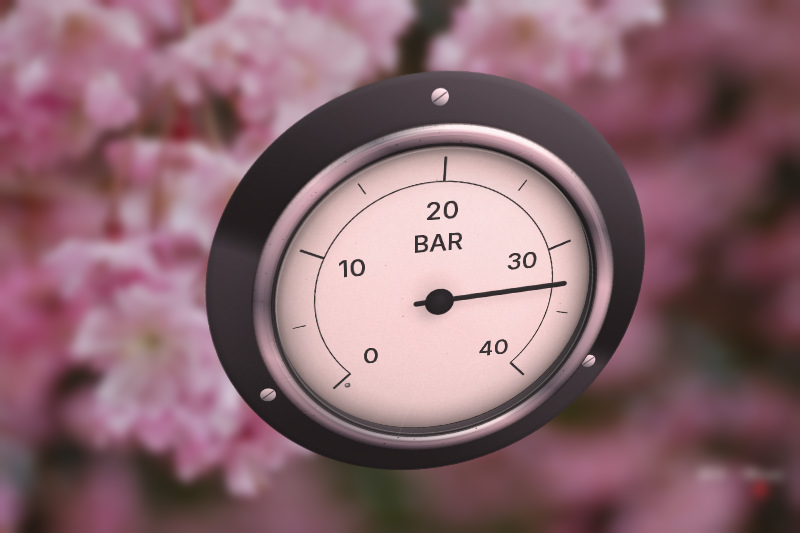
32.5 bar
